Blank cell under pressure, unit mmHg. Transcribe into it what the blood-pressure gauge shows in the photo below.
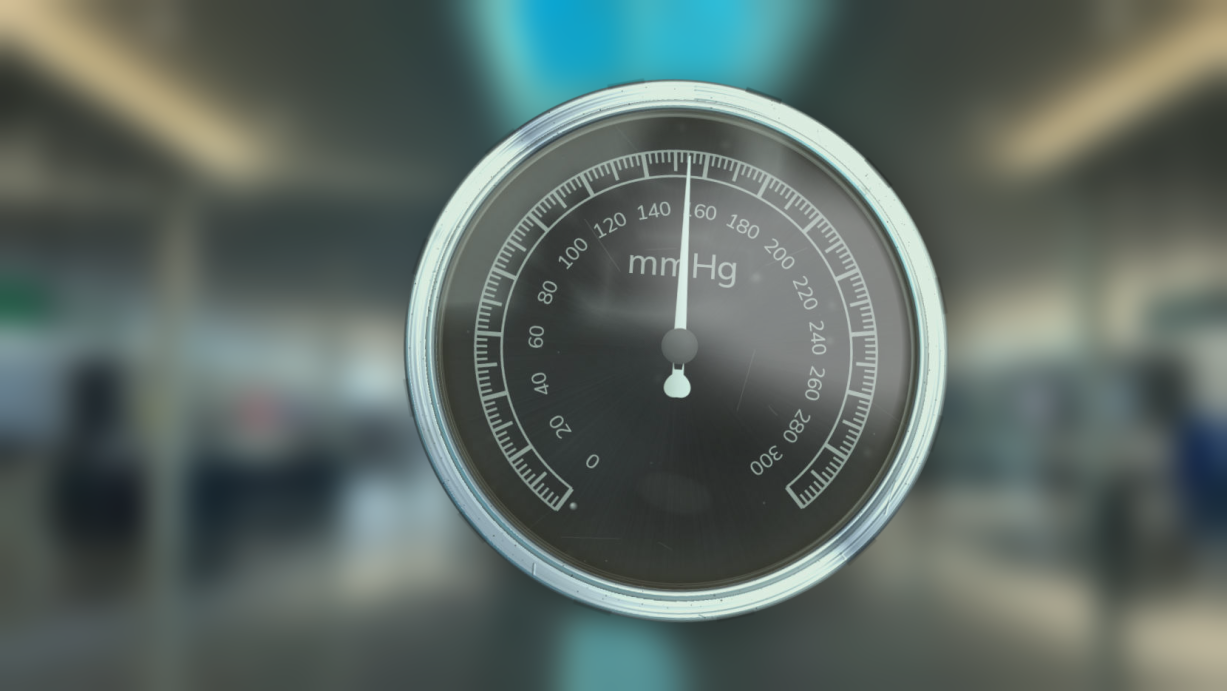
154 mmHg
